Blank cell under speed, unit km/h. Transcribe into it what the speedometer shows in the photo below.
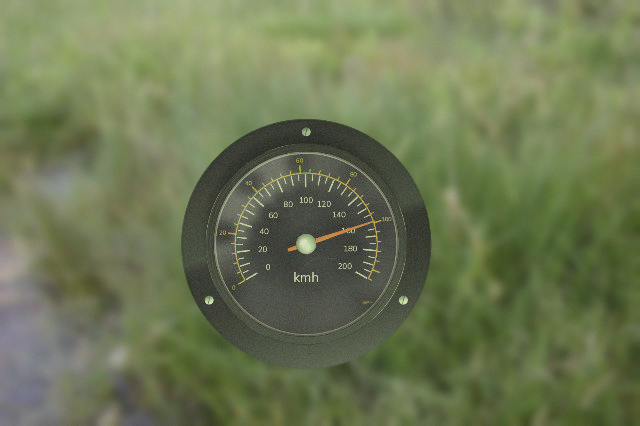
160 km/h
